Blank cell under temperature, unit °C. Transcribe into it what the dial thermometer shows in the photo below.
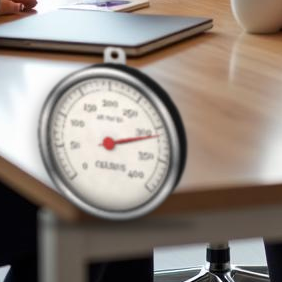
310 °C
